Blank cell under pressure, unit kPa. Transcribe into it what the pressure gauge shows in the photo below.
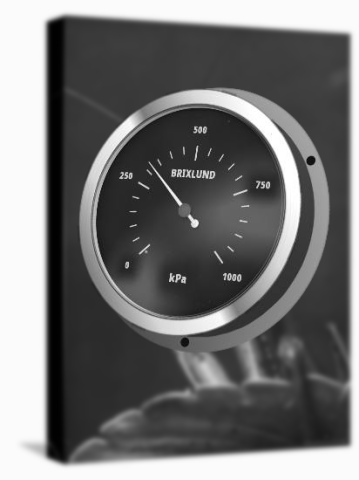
325 kPa
